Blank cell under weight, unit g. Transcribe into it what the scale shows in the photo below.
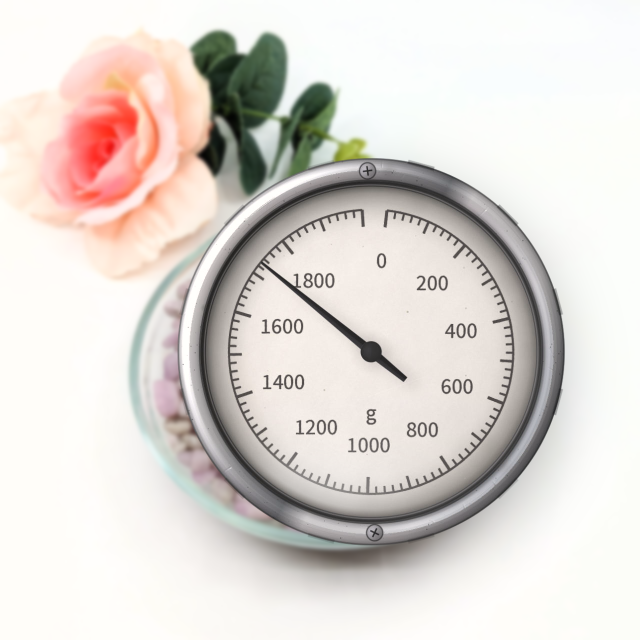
1730 g
